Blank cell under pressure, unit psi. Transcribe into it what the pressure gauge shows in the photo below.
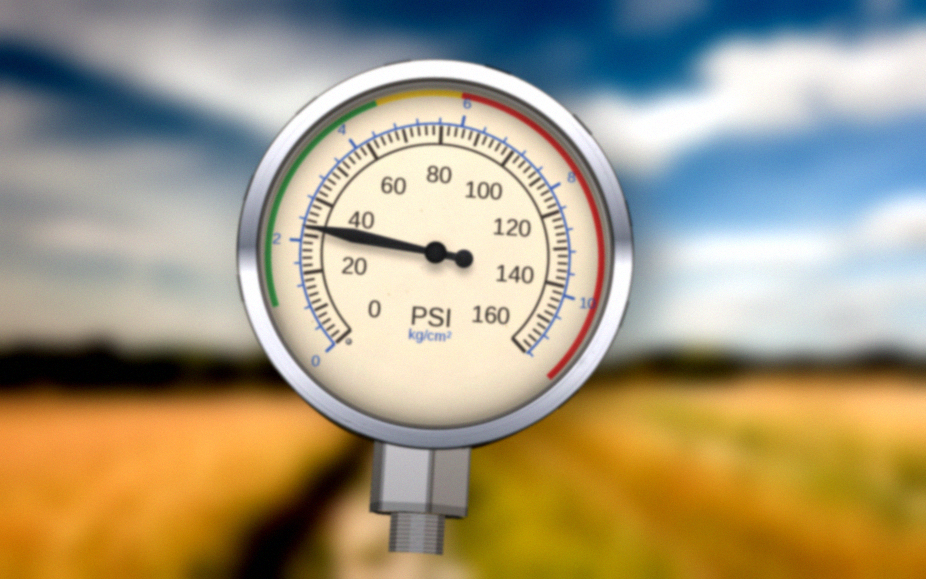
32 psi
